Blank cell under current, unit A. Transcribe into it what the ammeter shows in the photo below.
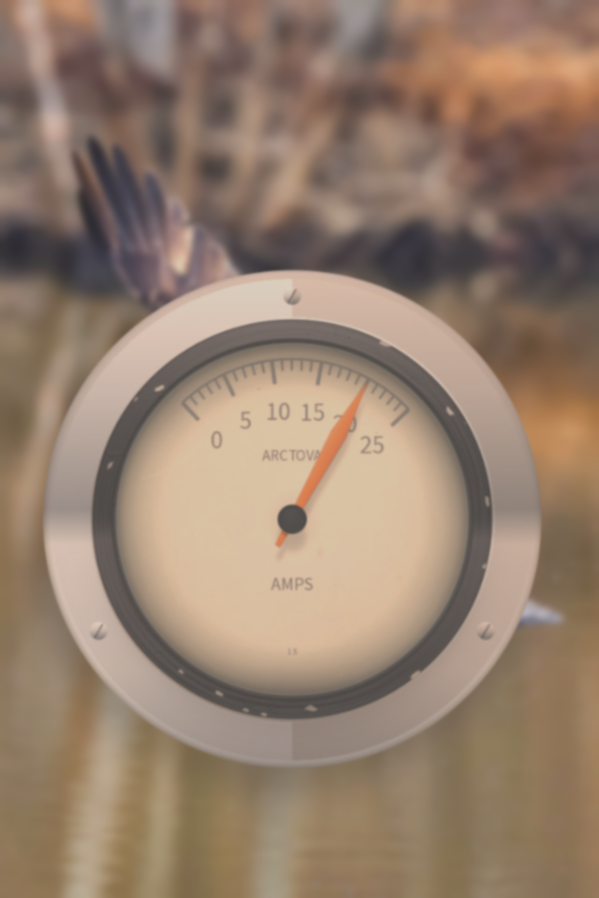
20 A
